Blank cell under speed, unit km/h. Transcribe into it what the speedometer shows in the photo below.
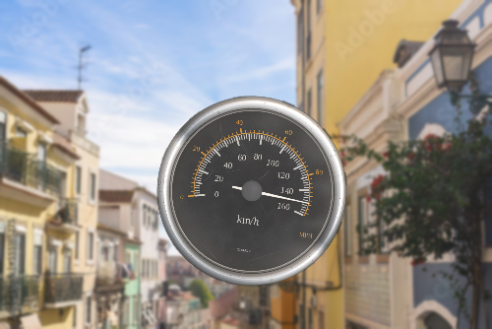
150 km/h
